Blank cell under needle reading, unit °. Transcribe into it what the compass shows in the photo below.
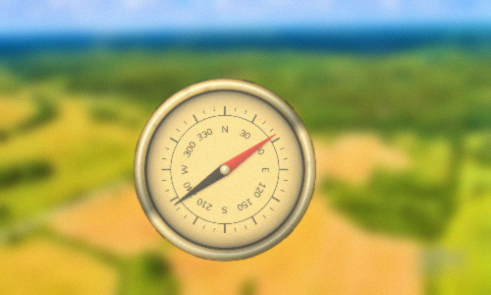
55 °
